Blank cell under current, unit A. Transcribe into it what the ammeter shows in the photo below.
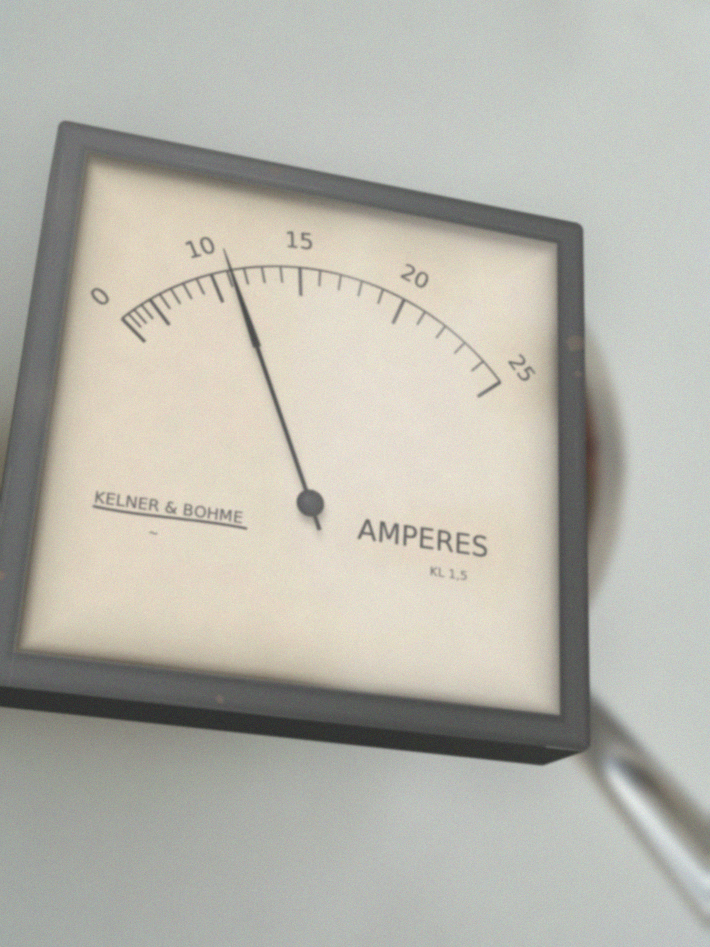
11 A
